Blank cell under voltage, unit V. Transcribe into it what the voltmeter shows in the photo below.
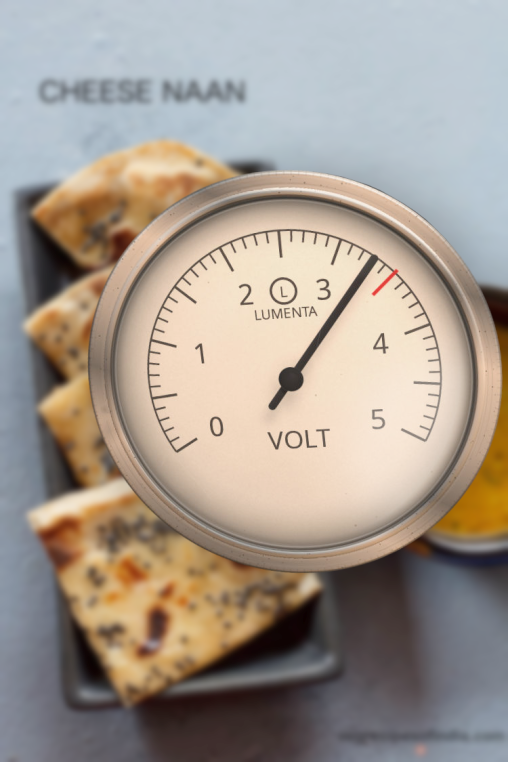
3.3 V
